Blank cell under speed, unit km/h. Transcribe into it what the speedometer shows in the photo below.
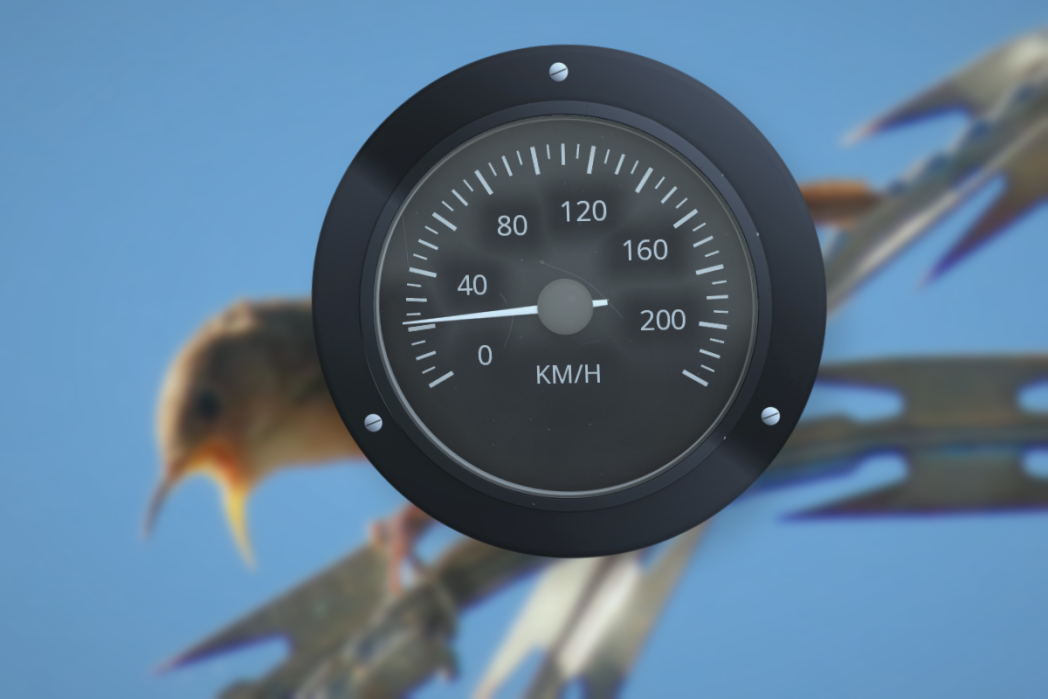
22.5 km/h
